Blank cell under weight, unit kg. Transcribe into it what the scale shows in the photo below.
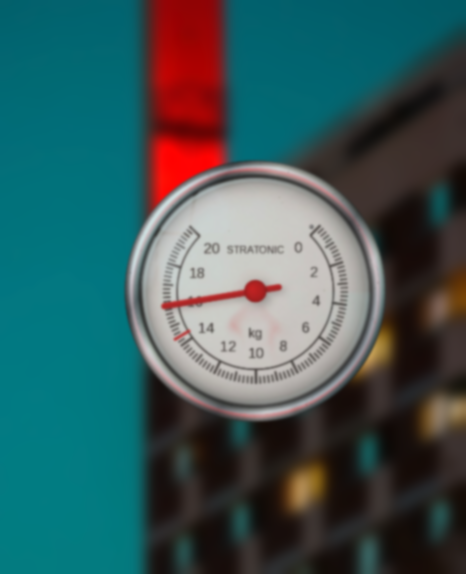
16 kg
